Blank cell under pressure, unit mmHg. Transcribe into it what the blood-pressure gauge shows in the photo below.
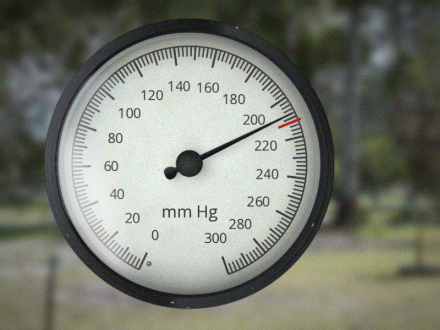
208 mmHg
